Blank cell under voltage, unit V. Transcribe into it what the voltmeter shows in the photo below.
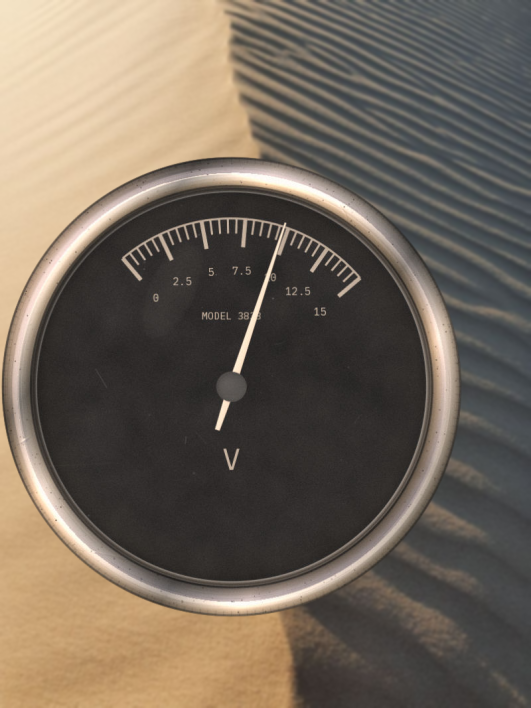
9.75 V
